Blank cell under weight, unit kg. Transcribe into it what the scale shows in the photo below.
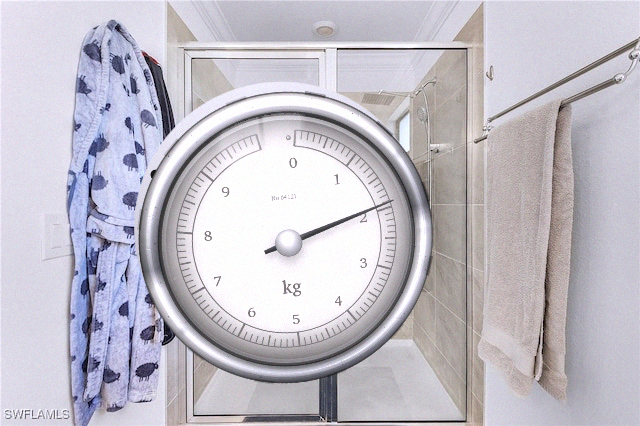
1.9 kg
